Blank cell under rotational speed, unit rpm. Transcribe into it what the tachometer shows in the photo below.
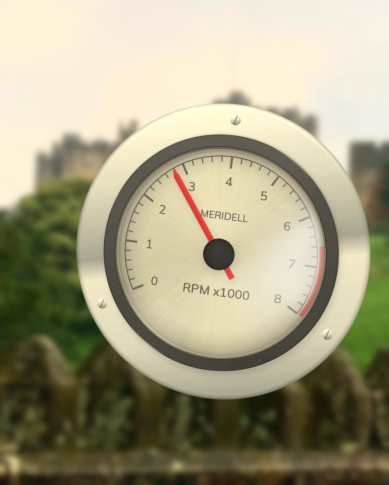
2800 rpm
